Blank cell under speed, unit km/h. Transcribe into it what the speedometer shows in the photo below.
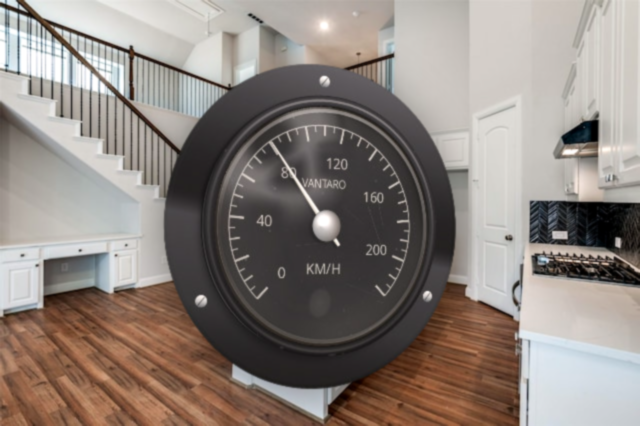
80 km/h
